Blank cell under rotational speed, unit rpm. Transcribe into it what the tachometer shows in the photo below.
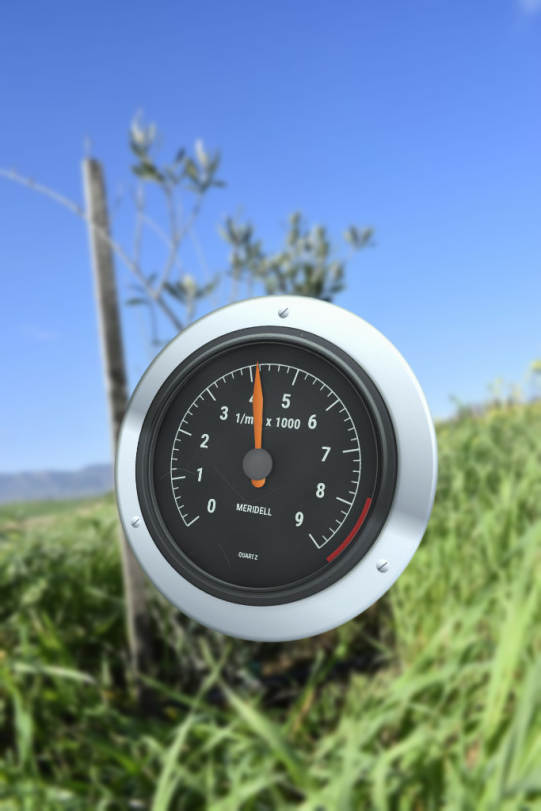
4200 rpm
